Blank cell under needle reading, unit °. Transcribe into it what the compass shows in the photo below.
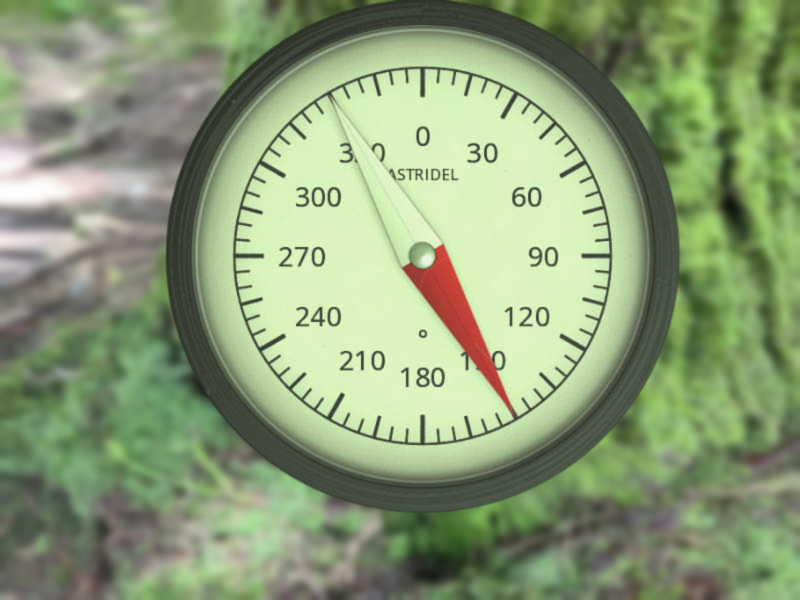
150 °
